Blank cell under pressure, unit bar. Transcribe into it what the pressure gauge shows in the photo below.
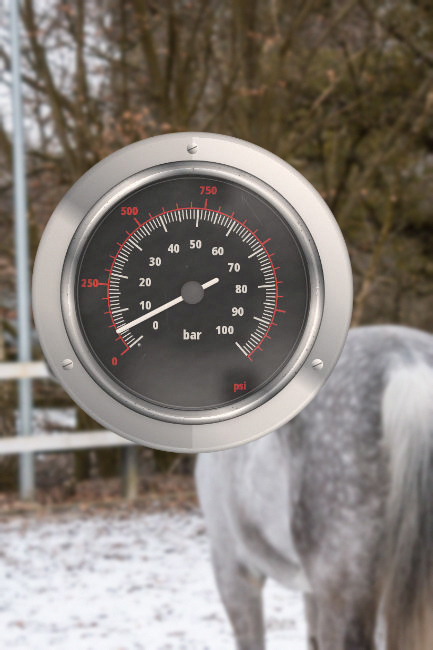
5 bar
